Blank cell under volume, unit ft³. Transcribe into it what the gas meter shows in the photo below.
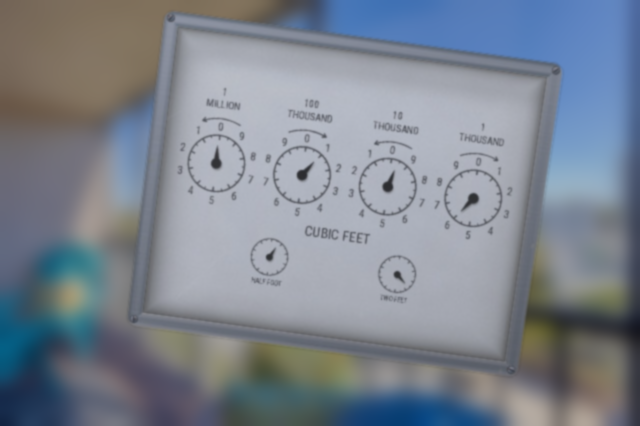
9600 ft³
